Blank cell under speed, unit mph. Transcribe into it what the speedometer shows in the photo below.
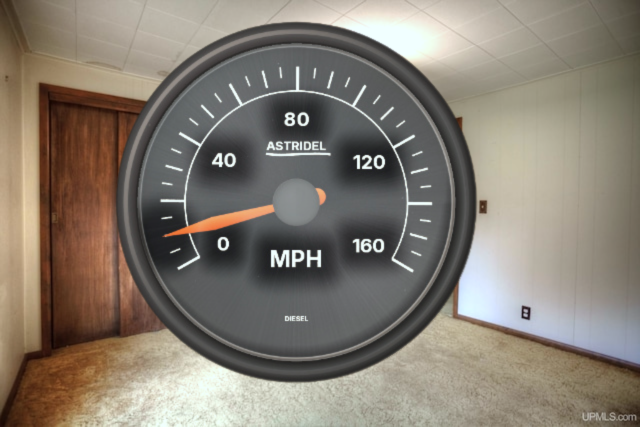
10 mph
